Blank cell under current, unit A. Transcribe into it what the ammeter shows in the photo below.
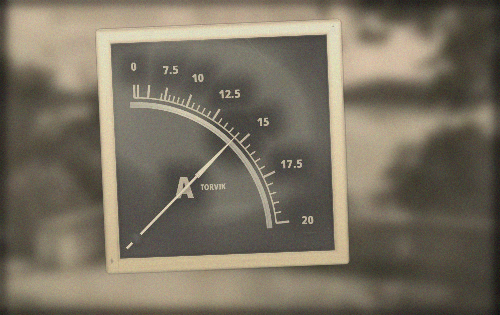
14.5 A
